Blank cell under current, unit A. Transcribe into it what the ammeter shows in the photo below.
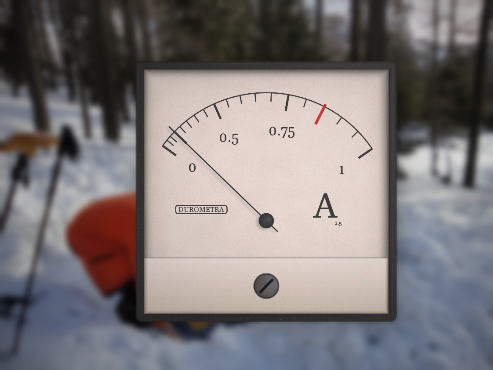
0.25 A
